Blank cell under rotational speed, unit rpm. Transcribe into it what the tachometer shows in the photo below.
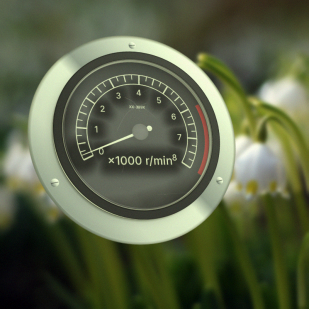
125 rpm
